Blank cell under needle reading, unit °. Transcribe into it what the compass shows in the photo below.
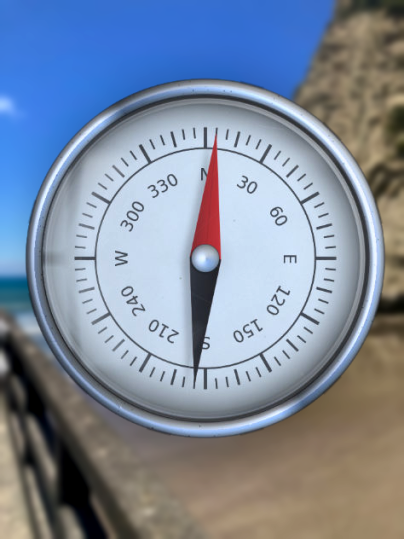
5 °
